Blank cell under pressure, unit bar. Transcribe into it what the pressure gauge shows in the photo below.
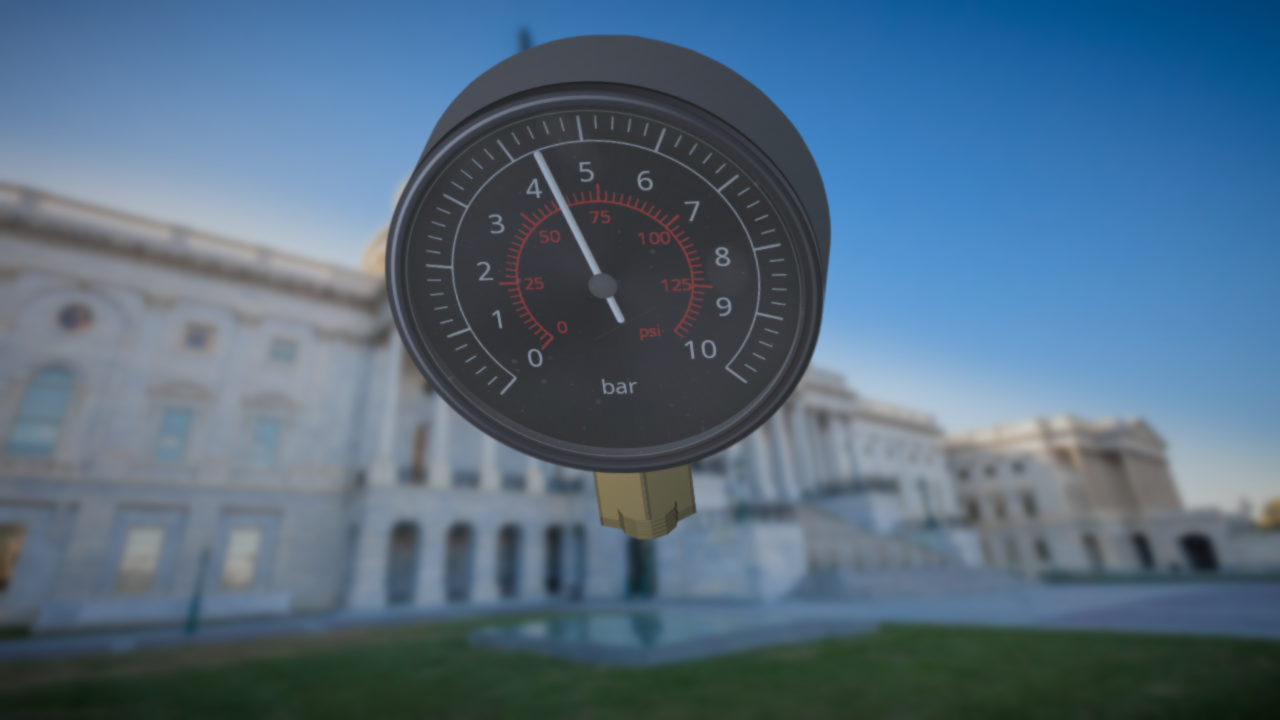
4.4 bar
